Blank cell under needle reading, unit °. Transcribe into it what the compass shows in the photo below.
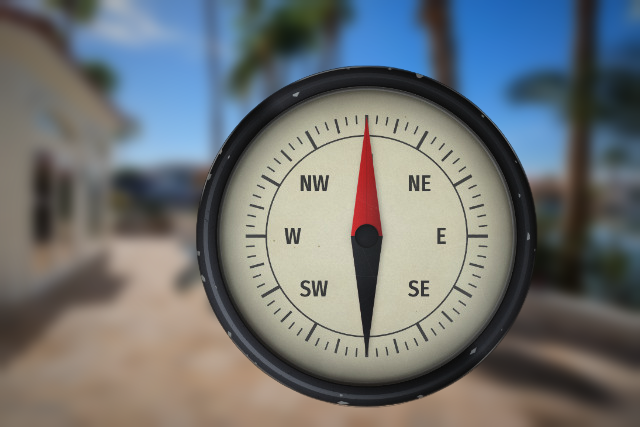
0 °
